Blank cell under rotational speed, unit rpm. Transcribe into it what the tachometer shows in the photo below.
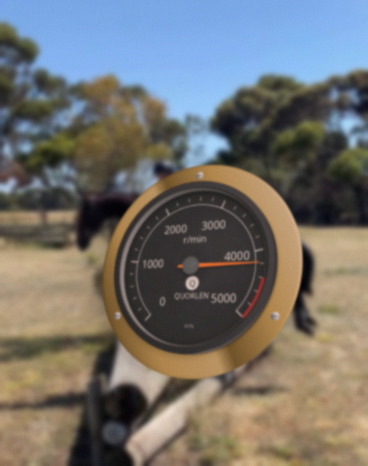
4200 rpm
